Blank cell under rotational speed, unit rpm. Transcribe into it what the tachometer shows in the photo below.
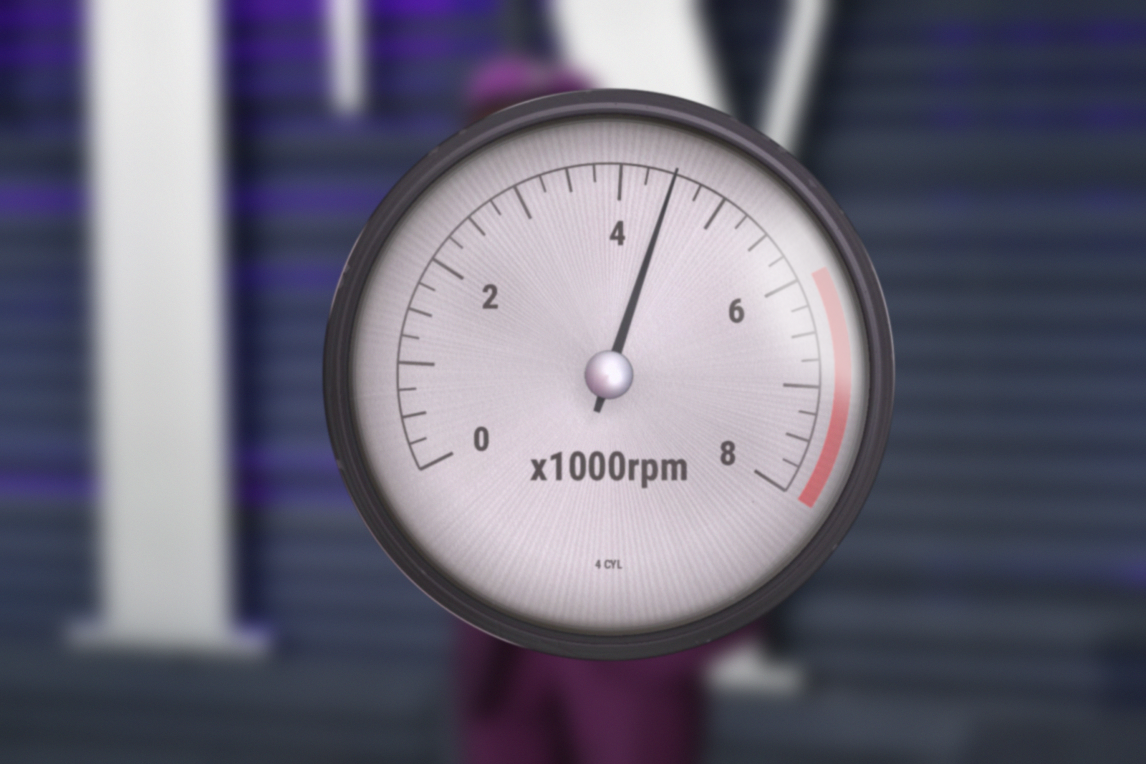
4500 rpm
